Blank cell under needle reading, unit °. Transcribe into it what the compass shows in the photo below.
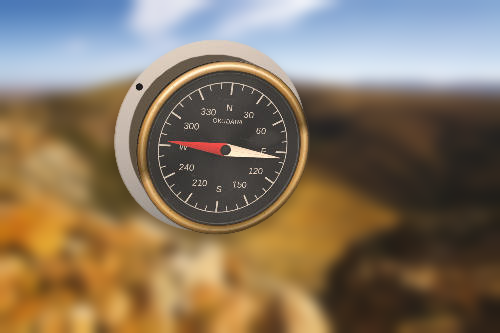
275 °
